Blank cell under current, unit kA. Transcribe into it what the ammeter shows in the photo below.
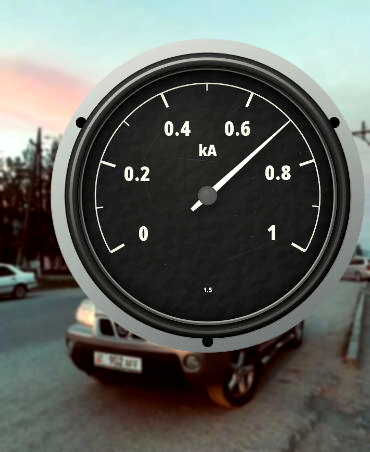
0.7 kA
